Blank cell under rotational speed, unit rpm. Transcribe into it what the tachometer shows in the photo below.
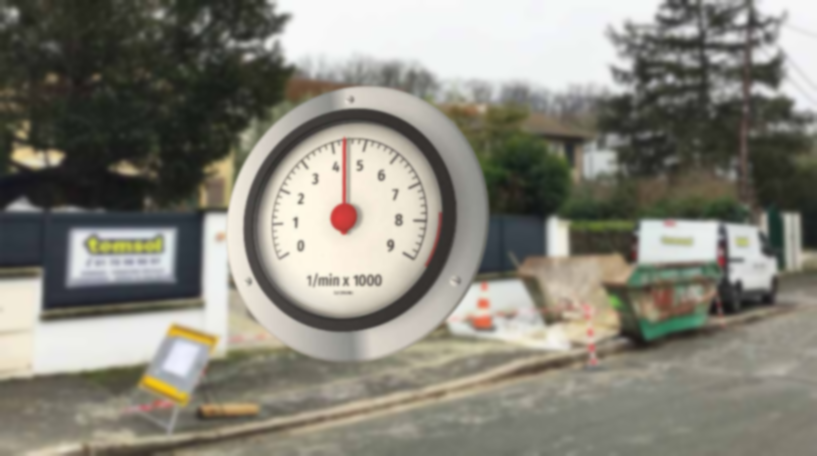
4400 rpm
